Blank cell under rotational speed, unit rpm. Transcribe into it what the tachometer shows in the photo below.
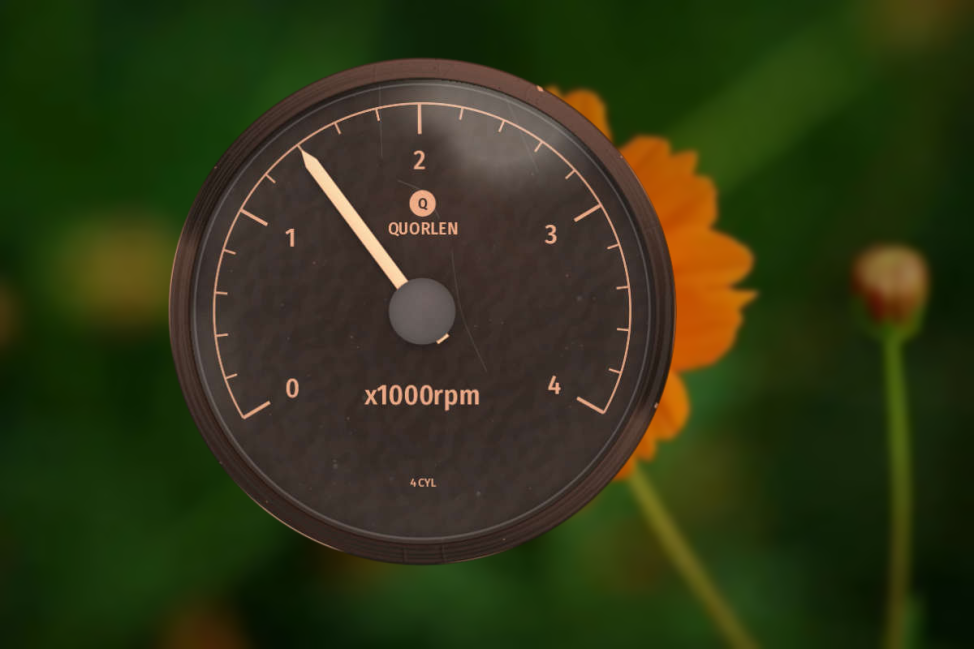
1400 rpm
